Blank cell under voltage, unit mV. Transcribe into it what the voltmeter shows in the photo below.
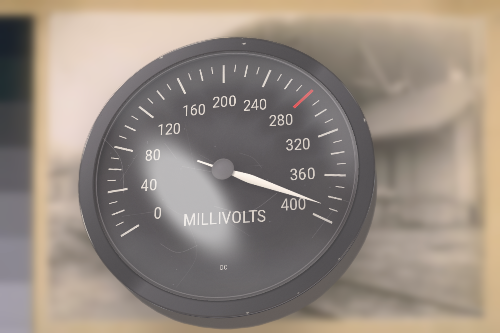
390 mV
